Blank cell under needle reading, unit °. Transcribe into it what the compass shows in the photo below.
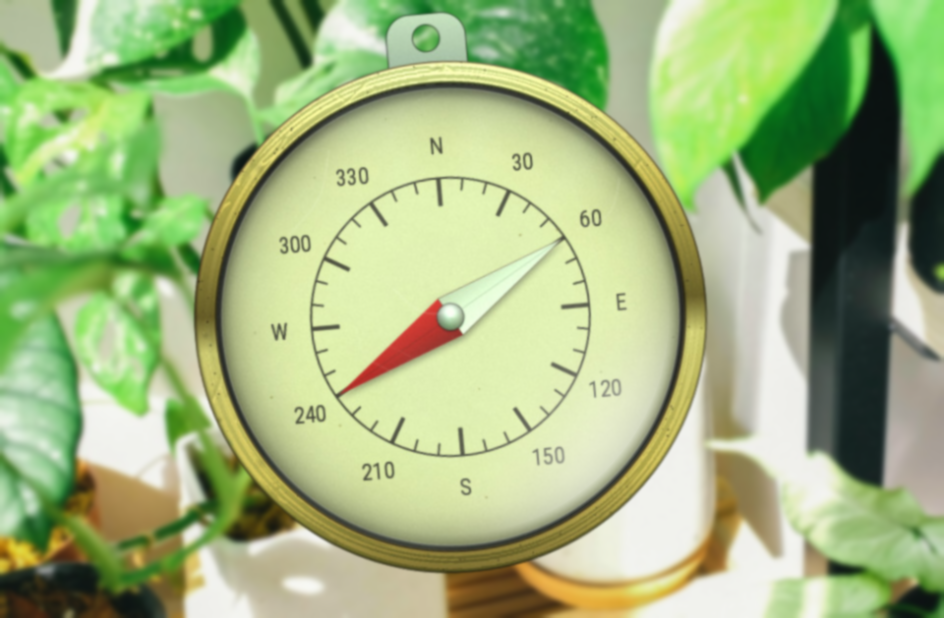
240 °
